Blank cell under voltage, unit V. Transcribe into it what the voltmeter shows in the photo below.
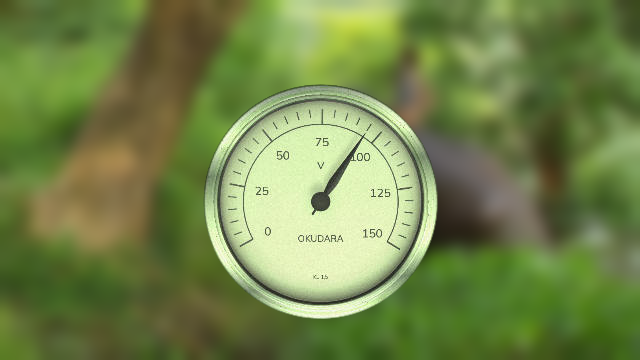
95 V
